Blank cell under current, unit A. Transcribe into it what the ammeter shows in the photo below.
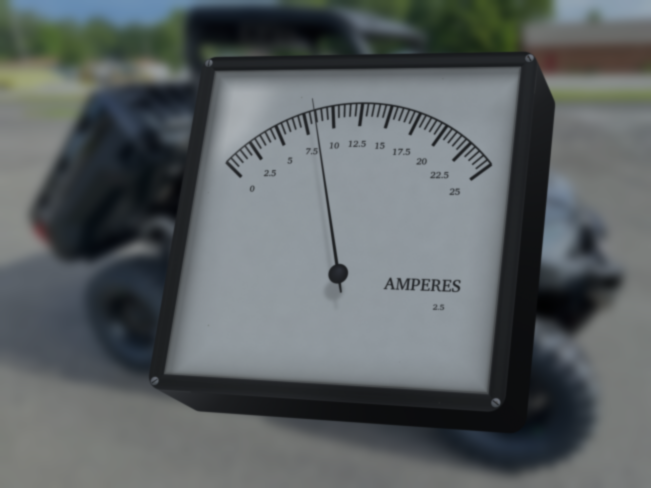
8.5 A
